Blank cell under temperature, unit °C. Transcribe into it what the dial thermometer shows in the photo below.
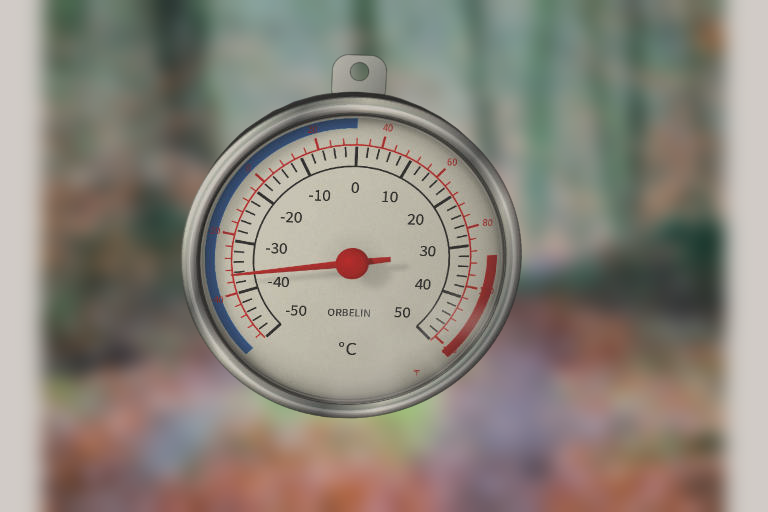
-36 °C
